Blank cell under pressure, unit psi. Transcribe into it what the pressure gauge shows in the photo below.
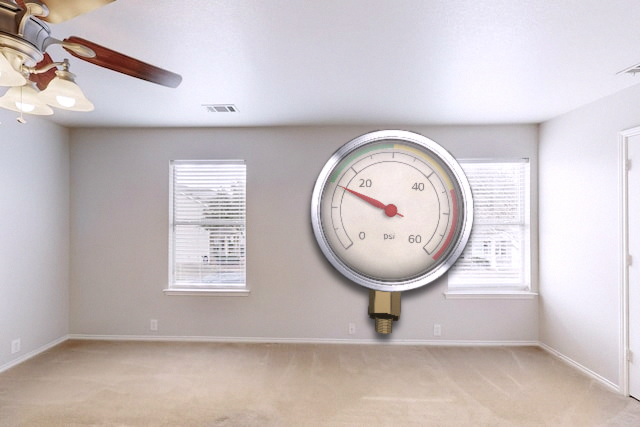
15 psi
